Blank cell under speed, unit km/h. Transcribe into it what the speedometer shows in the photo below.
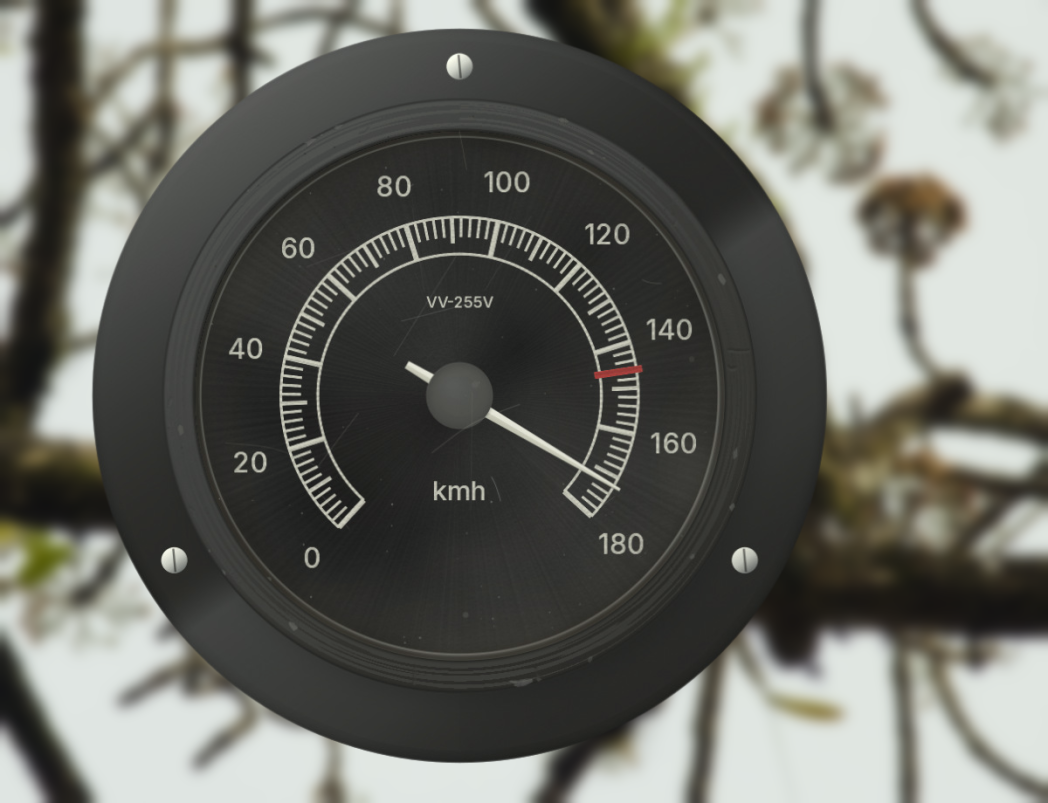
172 km/h
